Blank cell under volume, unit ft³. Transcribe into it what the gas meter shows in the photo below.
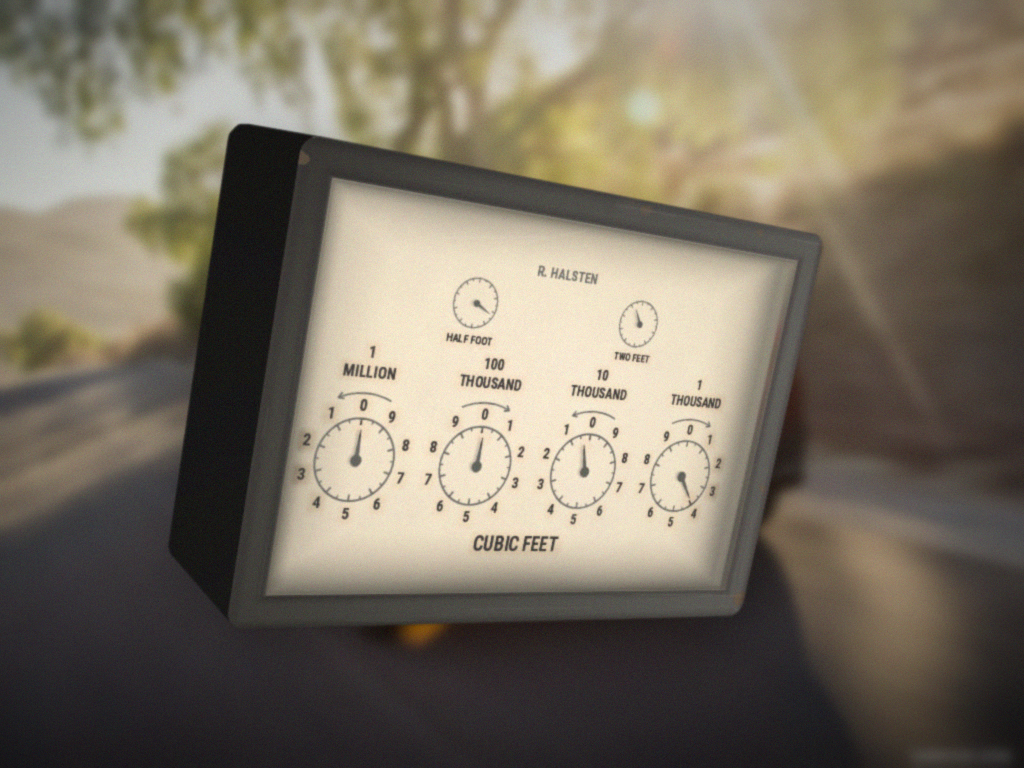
400 ft³
